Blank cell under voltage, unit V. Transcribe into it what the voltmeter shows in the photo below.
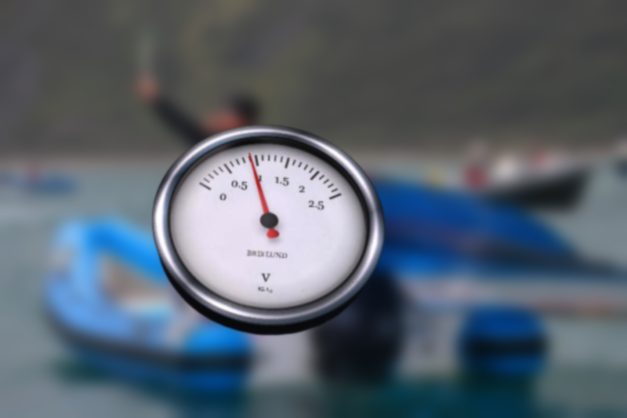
0.9 V
